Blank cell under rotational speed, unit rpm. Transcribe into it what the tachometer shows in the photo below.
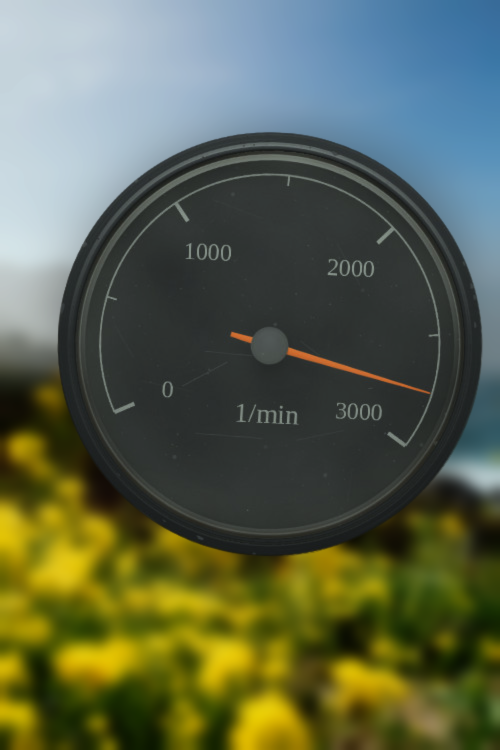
2750 rpm
